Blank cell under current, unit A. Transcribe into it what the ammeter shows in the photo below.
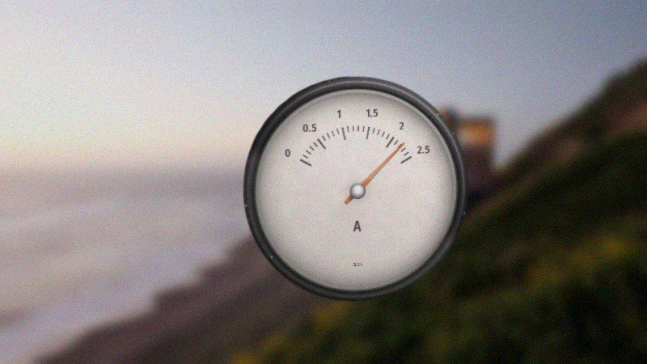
2.2 A
